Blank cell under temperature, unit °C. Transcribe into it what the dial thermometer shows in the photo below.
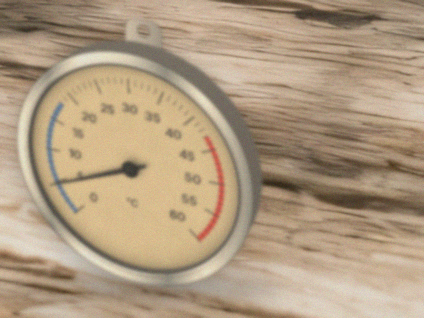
5 °C
